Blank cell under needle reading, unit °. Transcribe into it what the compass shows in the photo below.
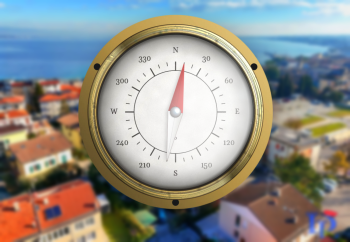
10 °
